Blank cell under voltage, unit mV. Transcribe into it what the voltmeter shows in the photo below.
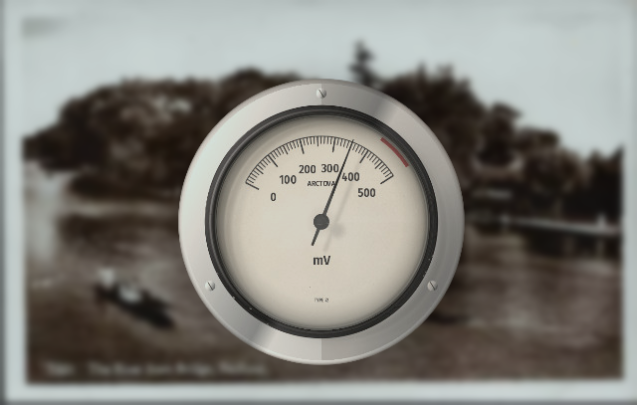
350 mV
